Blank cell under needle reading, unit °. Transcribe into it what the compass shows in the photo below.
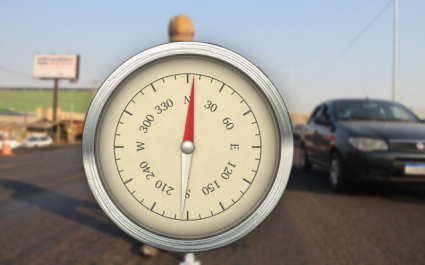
5 °
